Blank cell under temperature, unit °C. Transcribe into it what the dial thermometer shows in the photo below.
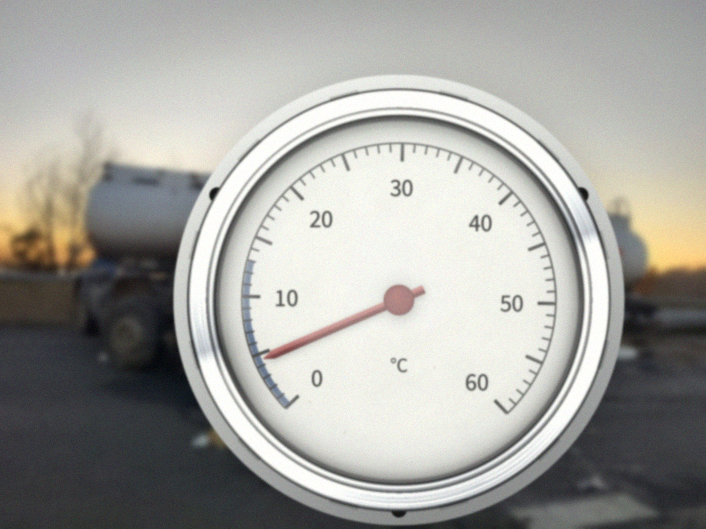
4.5 °C
